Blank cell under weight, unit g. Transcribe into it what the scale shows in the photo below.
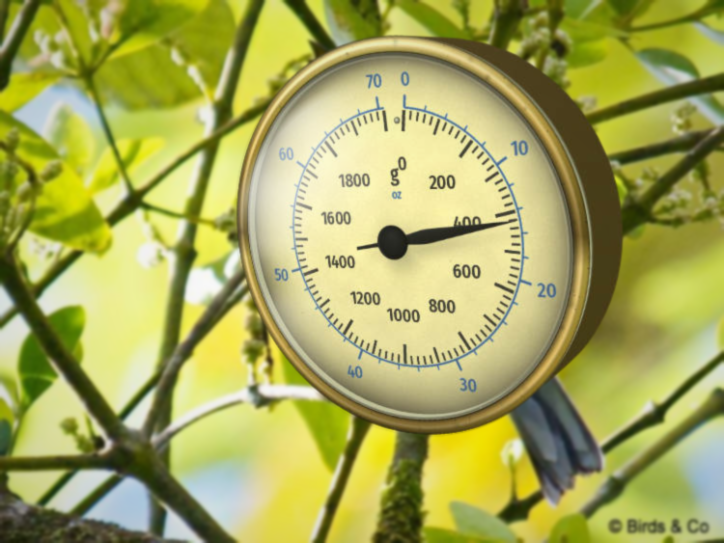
420 g
